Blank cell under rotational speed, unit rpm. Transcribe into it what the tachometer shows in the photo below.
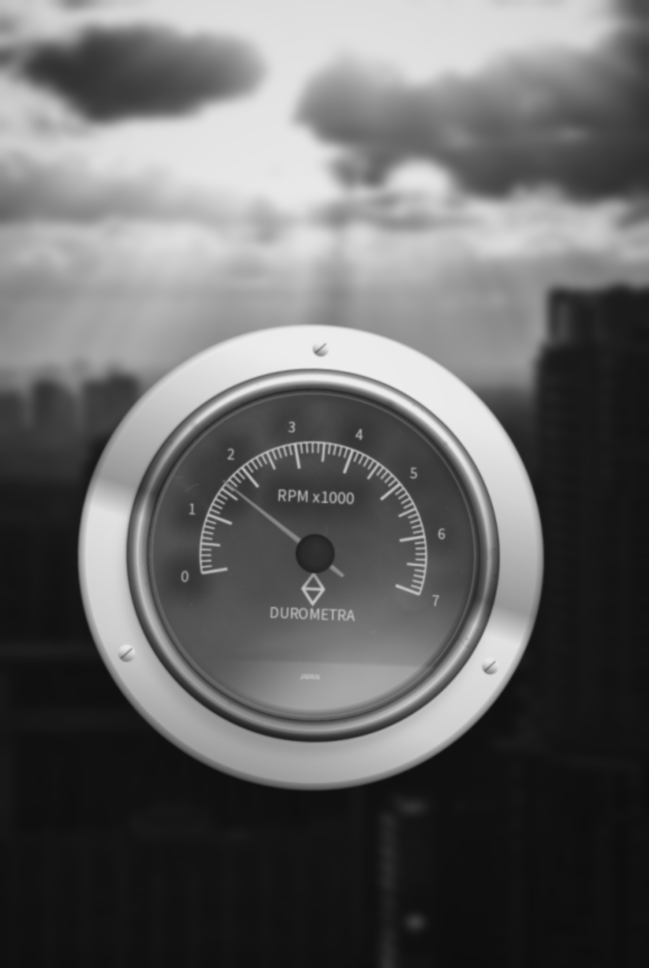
1600 rpm
